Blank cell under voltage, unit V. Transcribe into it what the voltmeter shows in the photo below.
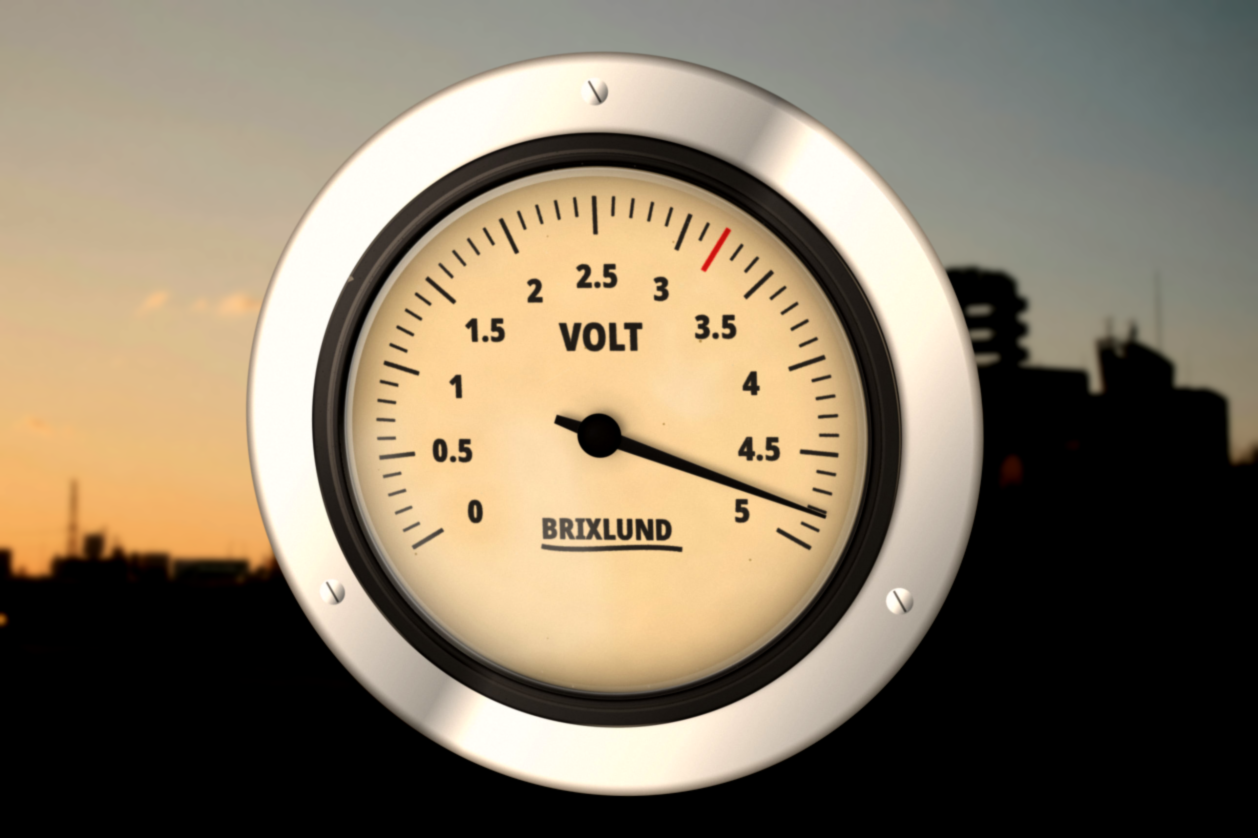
4.8 V
